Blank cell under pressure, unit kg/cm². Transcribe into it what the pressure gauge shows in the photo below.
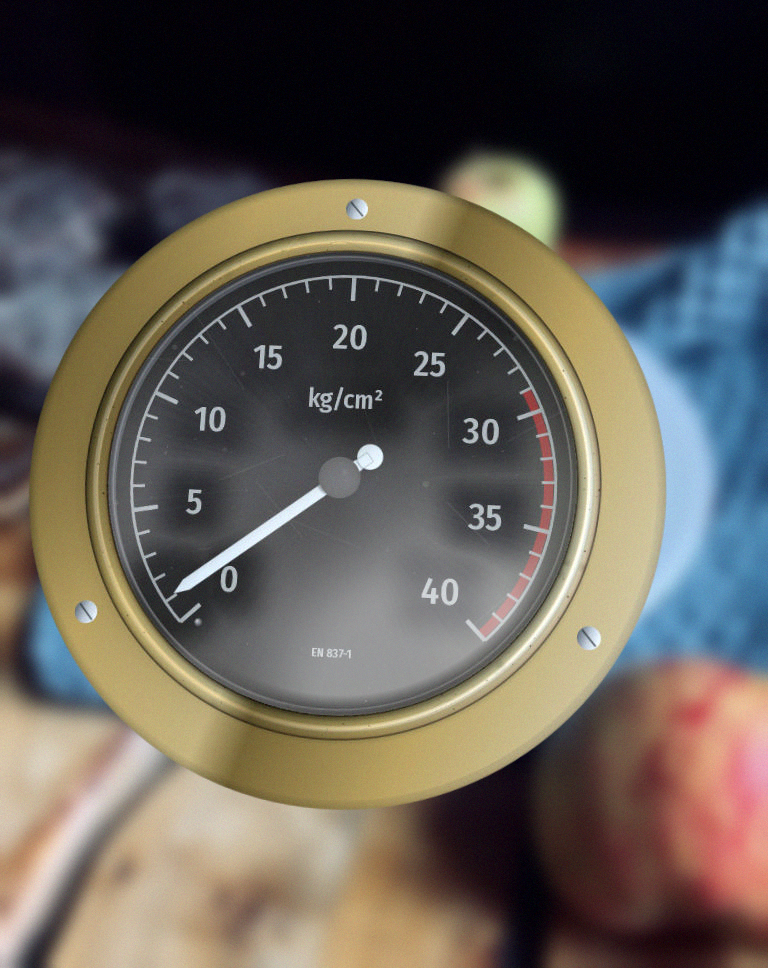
1 kg/cm²
